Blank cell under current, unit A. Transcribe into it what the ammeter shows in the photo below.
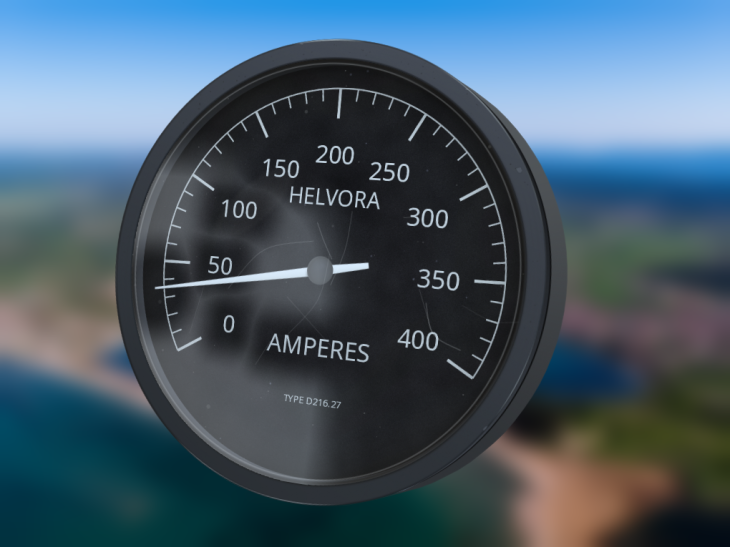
35 A
